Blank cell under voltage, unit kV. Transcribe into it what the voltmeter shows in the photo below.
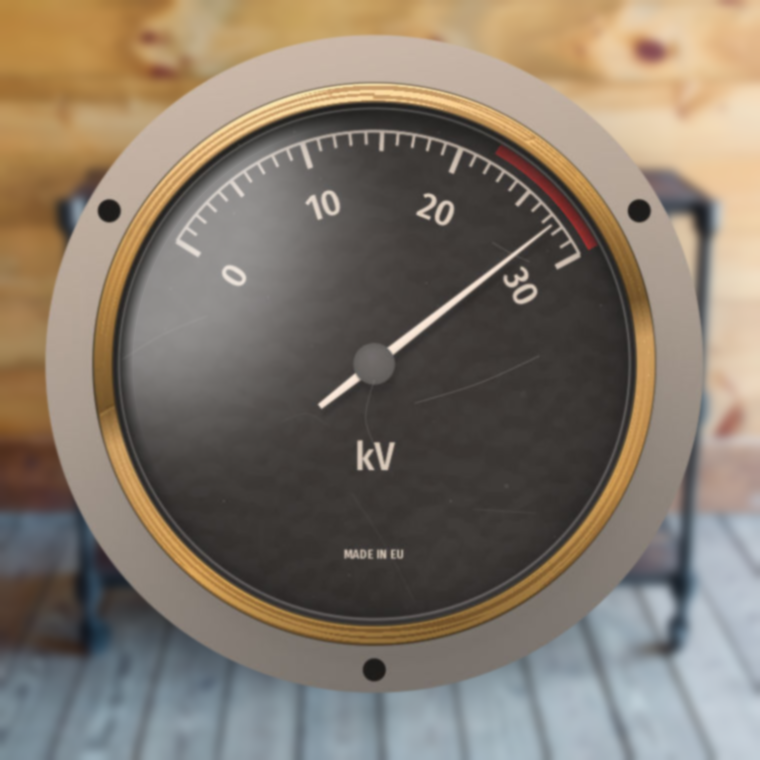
27.5 kV
